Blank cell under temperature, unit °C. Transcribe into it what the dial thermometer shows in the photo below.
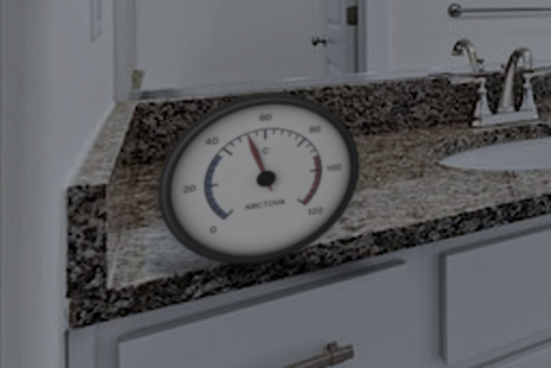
52 °C
